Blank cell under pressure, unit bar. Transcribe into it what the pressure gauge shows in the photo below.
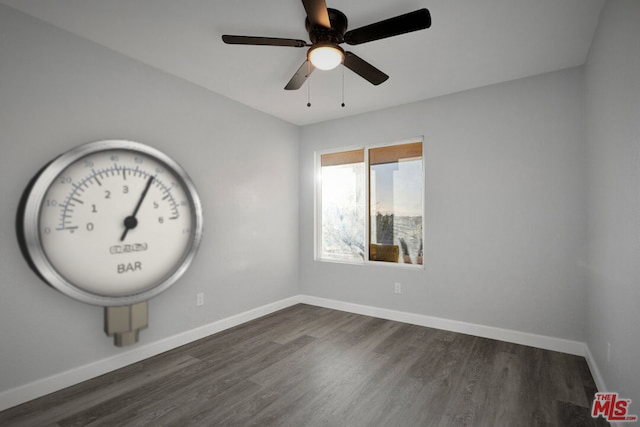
4 bar
